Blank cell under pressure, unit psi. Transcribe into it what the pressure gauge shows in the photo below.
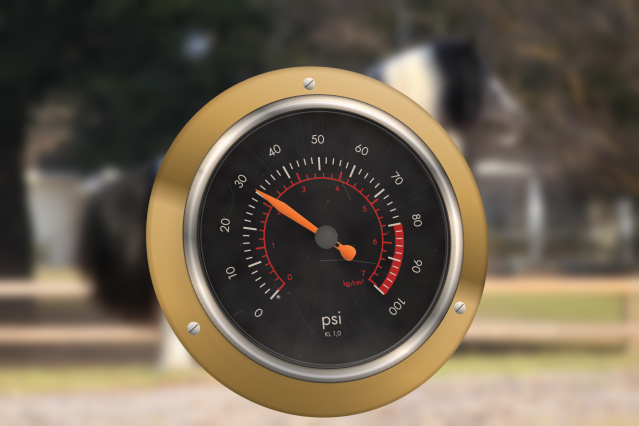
30 psi
